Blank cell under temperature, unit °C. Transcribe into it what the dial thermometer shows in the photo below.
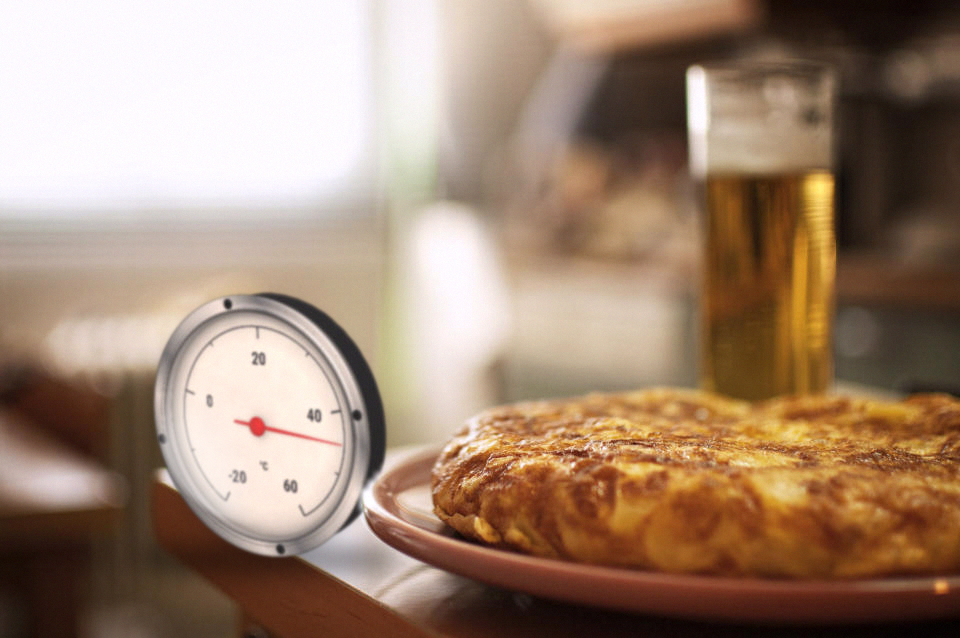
45 °C
